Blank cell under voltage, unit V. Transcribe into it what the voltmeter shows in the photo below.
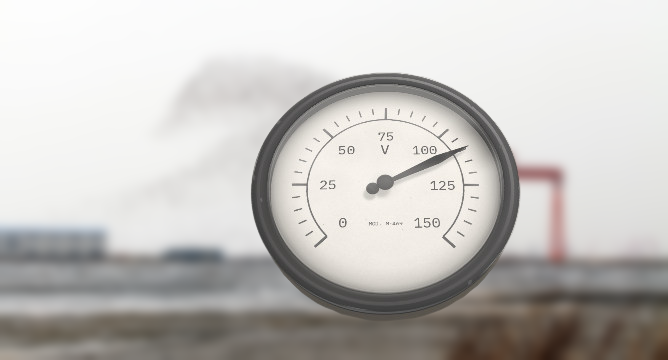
110 V
